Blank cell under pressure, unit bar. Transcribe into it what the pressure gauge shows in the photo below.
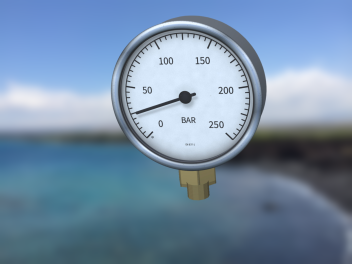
25 bar
